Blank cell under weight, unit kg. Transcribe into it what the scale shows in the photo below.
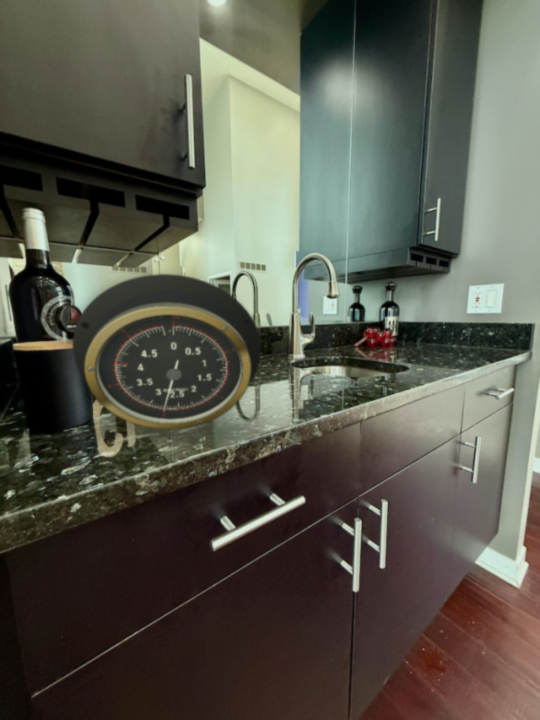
2.75 kg
